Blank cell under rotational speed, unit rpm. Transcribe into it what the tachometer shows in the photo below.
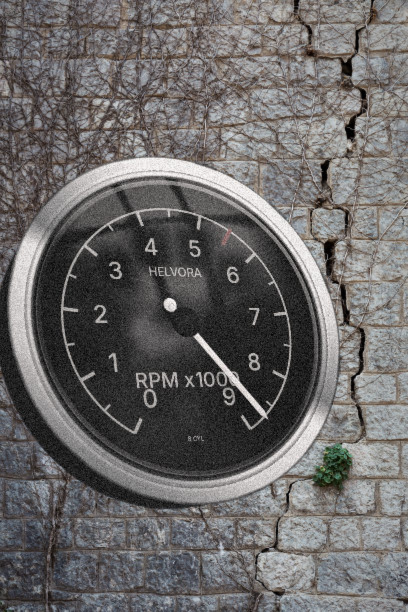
8750 rpm
